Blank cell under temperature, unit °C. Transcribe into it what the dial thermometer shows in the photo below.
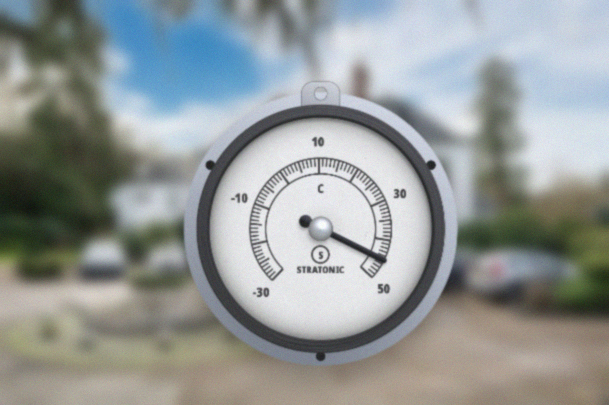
45 °C
